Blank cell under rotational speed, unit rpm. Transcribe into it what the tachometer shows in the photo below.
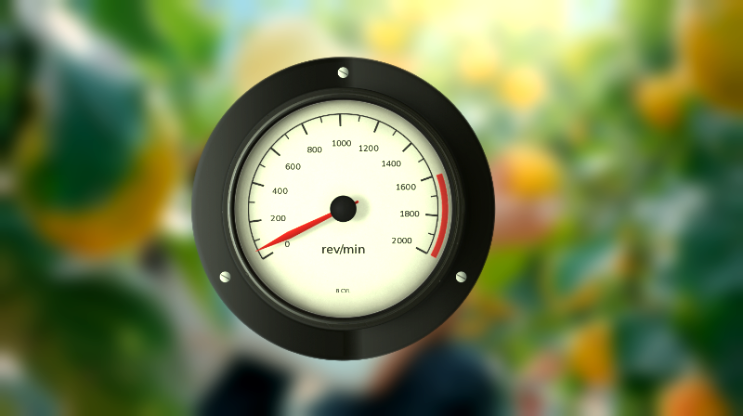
50 rpm
